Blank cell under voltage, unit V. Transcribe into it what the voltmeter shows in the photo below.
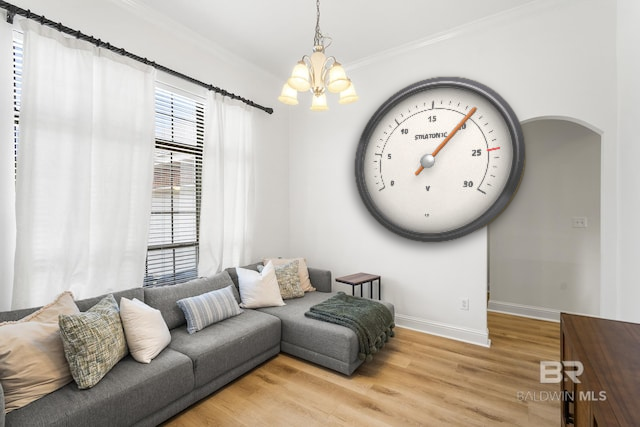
20 V
